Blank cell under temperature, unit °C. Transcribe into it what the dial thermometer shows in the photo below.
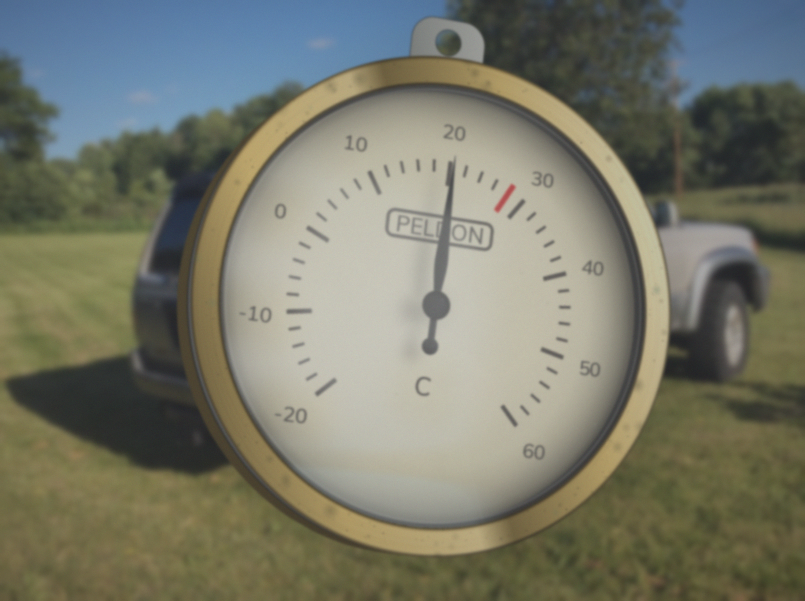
20 °C
